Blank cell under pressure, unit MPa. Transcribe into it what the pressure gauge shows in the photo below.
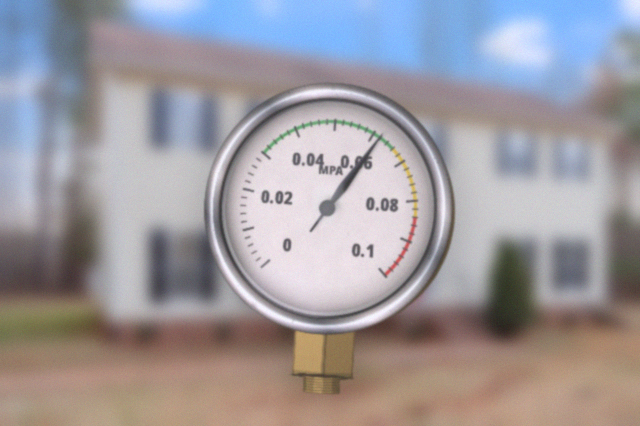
0.062 MPa
